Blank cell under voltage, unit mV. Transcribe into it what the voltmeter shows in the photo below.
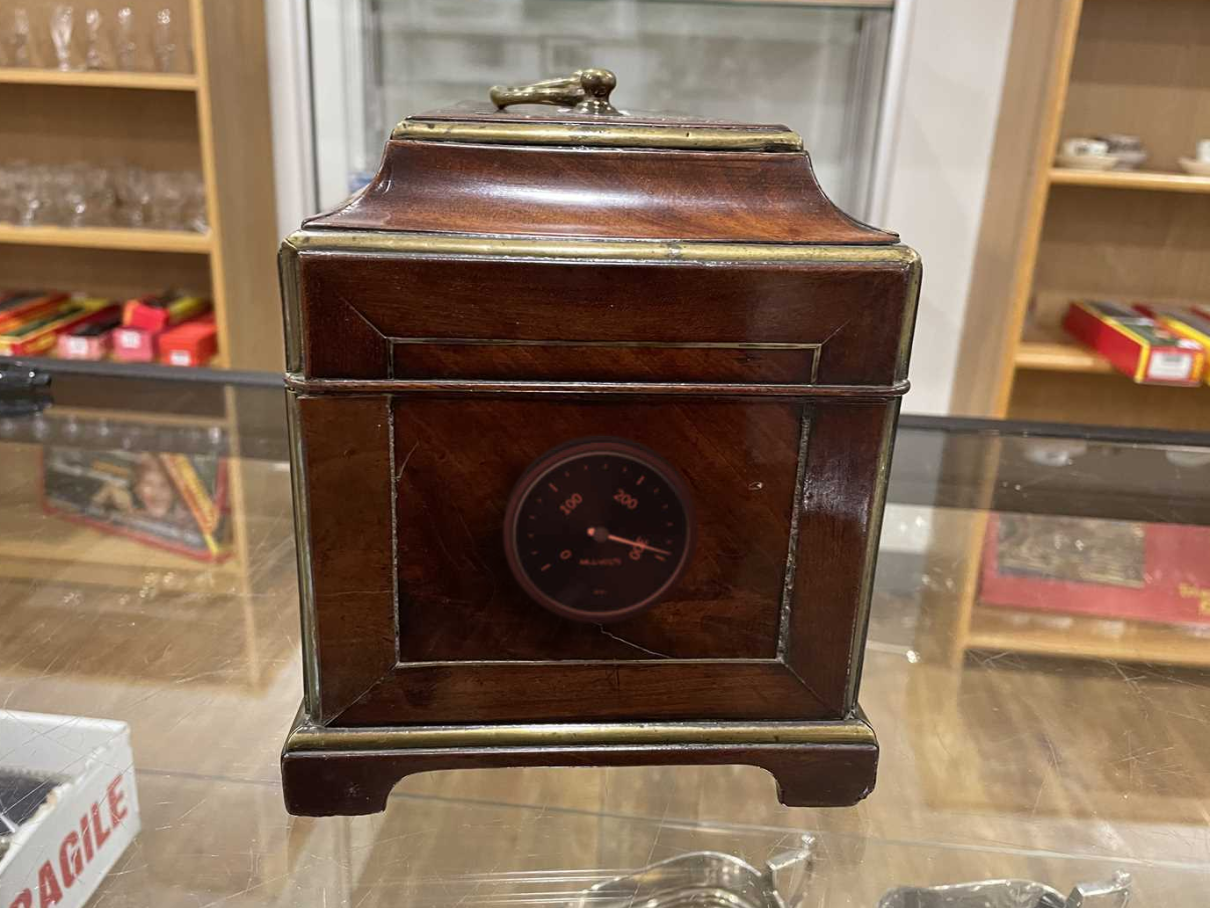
290 mV
